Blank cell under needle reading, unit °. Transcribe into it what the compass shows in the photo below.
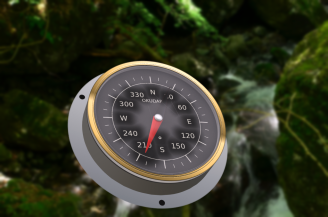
205 °
